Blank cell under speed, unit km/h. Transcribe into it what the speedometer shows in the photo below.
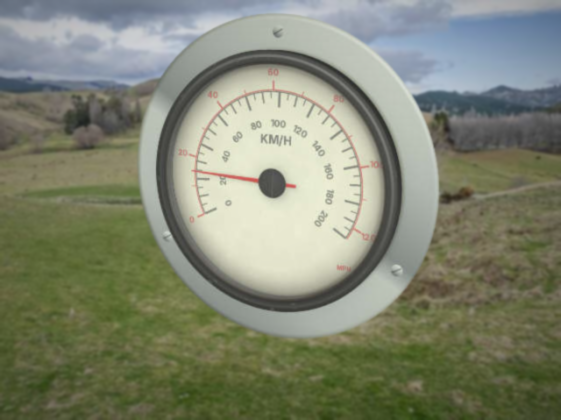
25 km/h
